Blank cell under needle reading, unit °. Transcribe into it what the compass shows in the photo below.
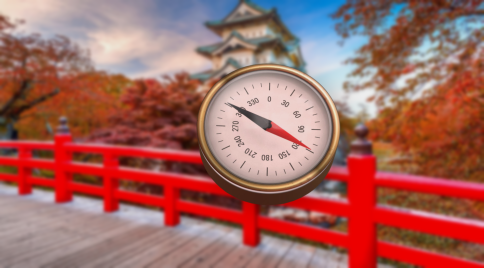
120 °
